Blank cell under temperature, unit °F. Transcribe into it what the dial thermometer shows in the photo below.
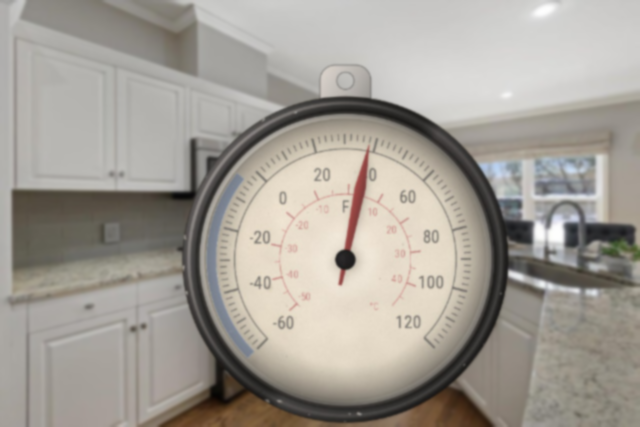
38 °F
